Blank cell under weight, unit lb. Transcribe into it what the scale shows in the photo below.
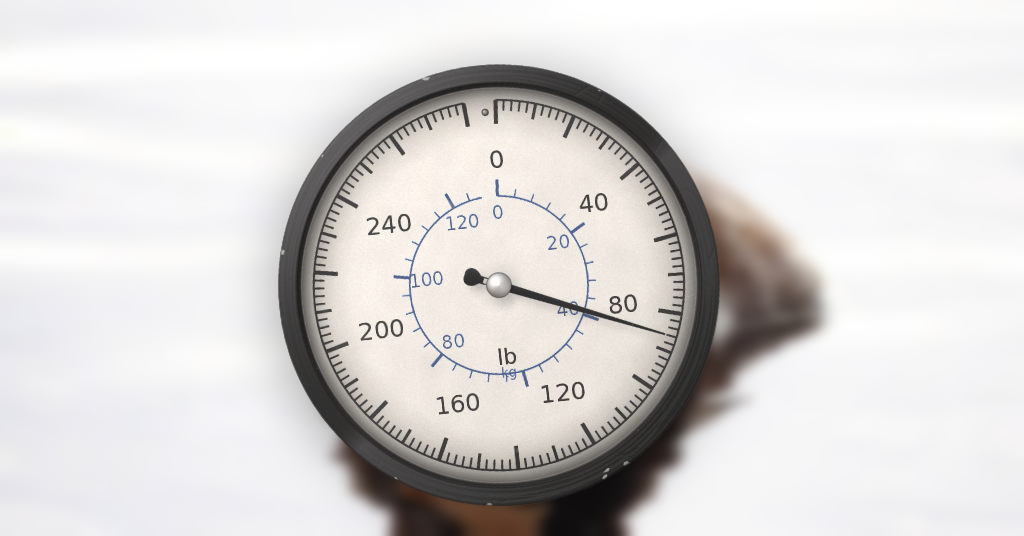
86 lb
